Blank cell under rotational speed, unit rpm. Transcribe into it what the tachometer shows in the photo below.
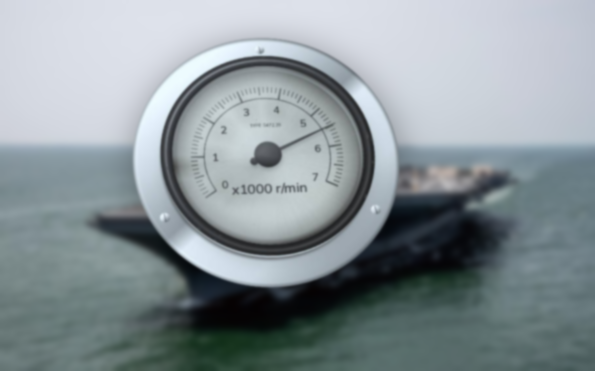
5500 rpm
